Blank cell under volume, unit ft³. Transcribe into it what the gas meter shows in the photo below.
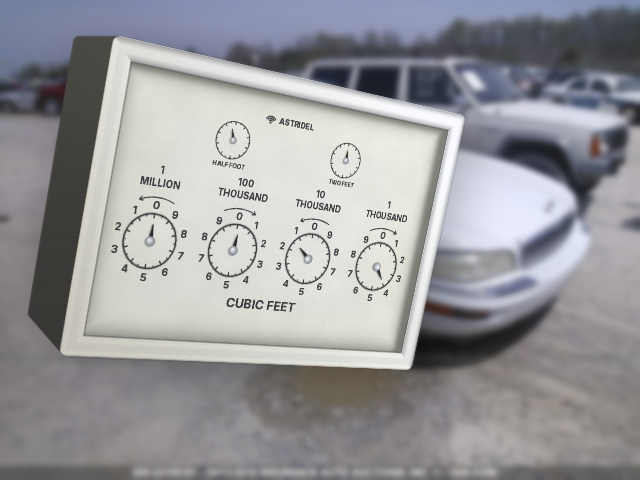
1400 ft³
